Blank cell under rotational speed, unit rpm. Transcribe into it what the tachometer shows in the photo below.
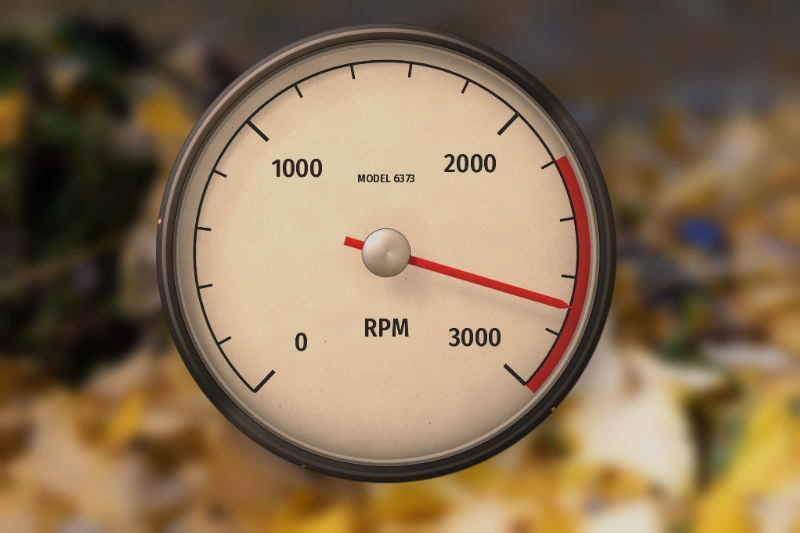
2700 rpm
